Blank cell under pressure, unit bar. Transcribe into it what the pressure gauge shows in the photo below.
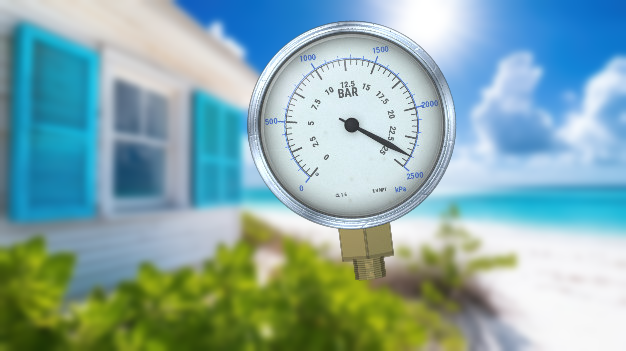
24 bar
